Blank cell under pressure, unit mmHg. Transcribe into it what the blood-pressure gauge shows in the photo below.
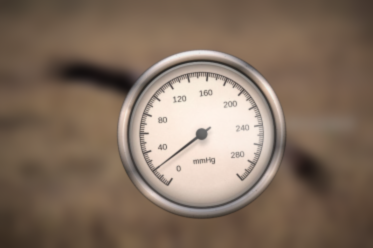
20 mmHg
